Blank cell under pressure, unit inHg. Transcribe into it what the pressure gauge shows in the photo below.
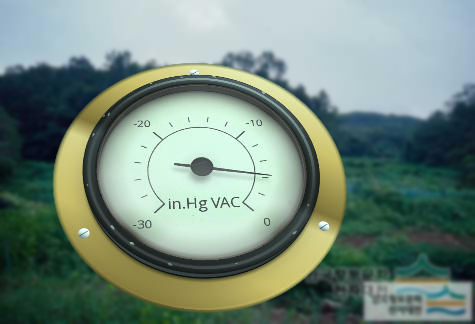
-4 inHg
